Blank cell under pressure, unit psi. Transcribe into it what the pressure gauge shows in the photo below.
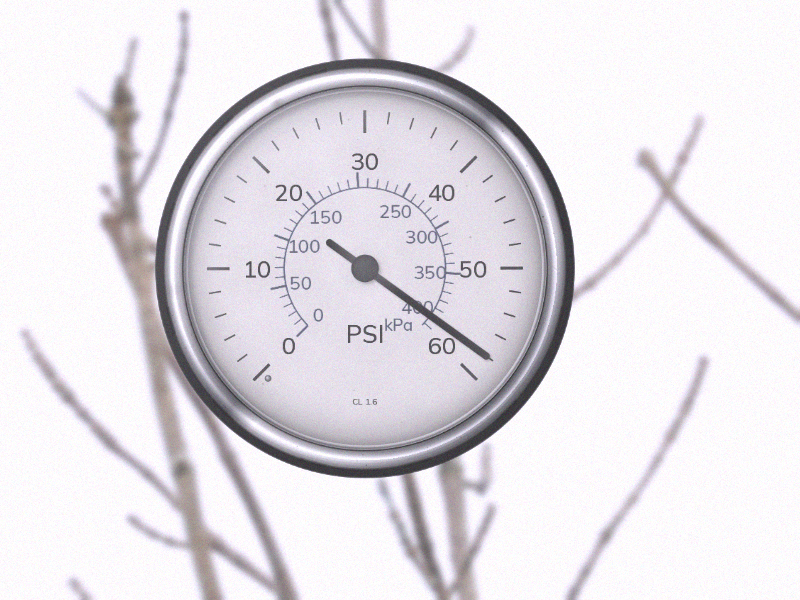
58 psi
